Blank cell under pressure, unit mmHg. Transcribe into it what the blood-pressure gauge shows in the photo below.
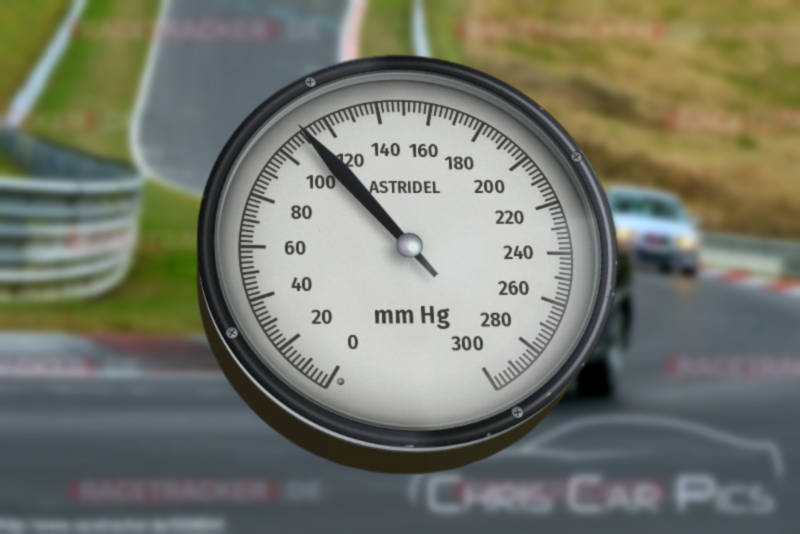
110 mmHg
